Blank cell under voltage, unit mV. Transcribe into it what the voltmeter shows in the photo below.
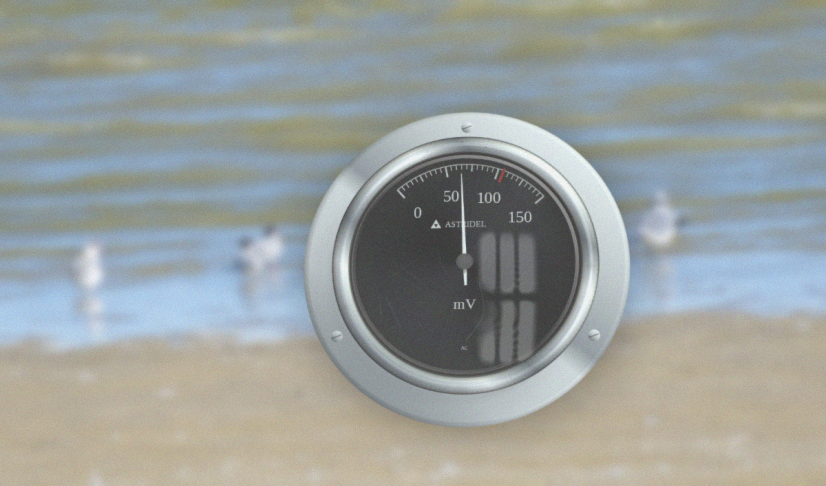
65 mV
